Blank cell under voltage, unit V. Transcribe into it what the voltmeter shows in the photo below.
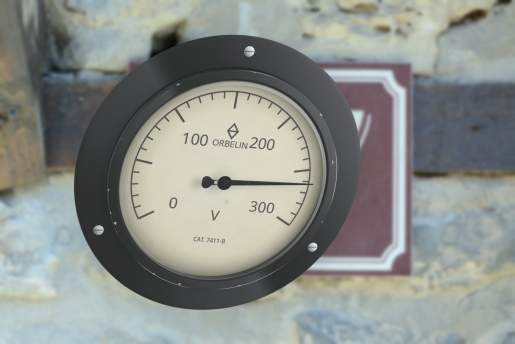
260 V
